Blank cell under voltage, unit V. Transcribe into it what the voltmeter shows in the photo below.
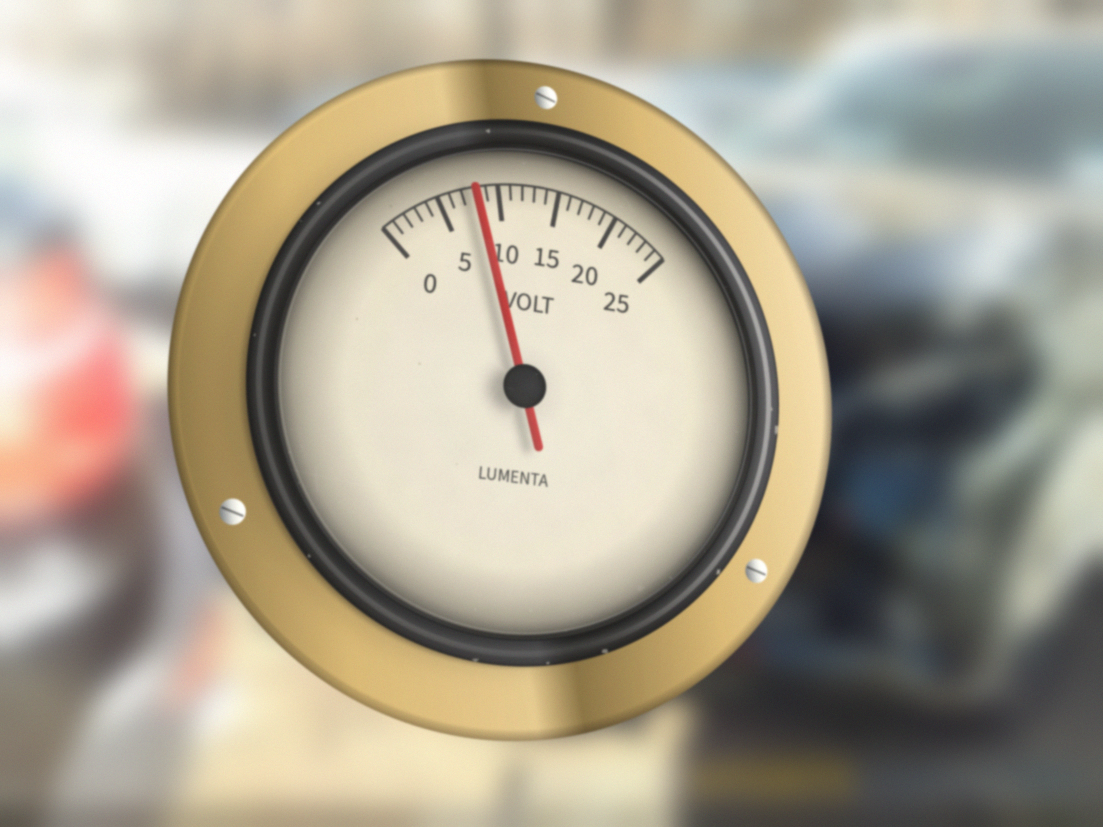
8 V
